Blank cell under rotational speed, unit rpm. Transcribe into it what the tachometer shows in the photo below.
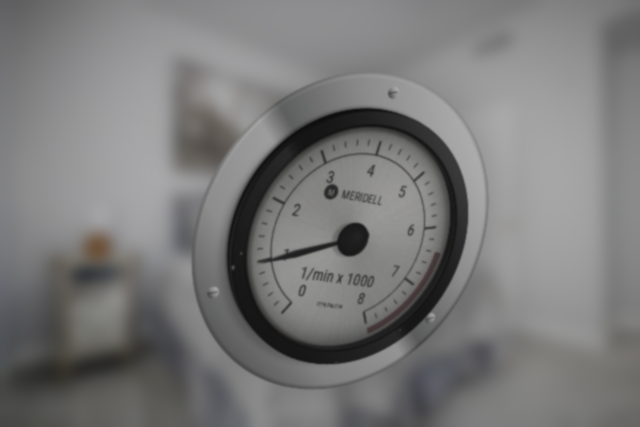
1000 rpm
